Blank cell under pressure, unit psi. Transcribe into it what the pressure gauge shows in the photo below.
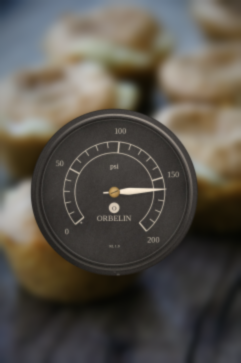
160 psi
